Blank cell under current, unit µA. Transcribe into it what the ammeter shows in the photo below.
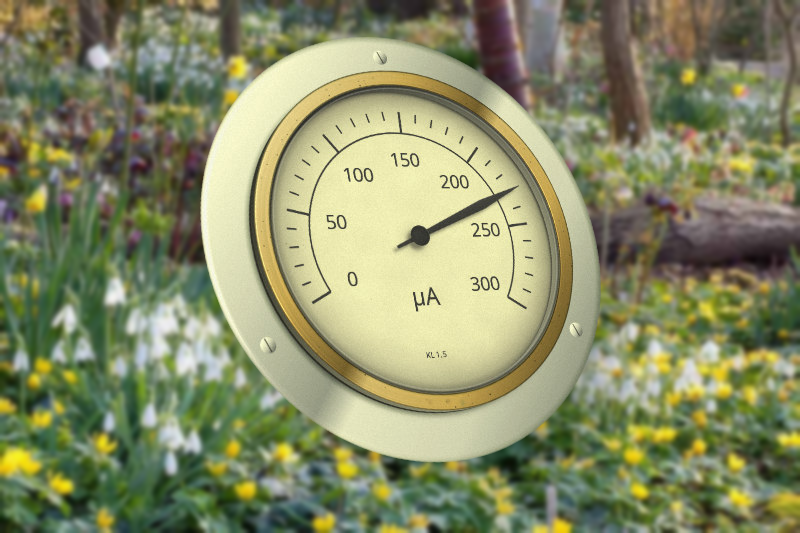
230 µA
